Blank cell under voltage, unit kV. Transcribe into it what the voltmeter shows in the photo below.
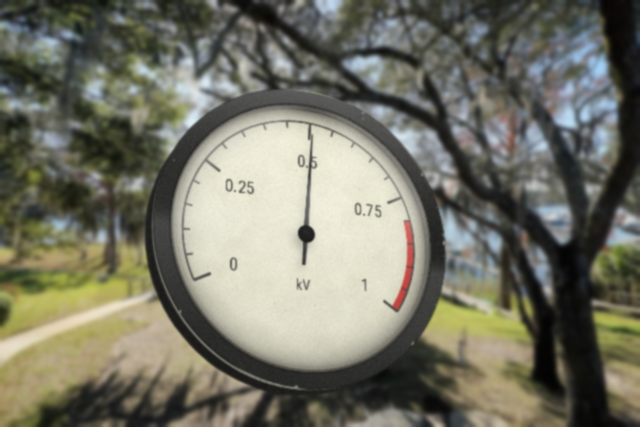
0.5 kV
